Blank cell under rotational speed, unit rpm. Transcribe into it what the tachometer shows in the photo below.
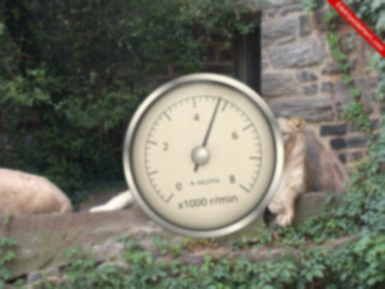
4800 rpm
